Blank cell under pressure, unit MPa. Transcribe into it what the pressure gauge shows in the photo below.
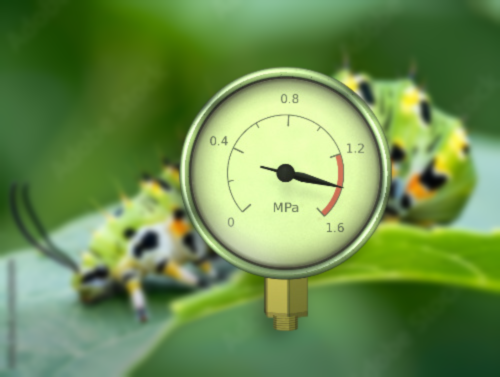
1.4 MPa
